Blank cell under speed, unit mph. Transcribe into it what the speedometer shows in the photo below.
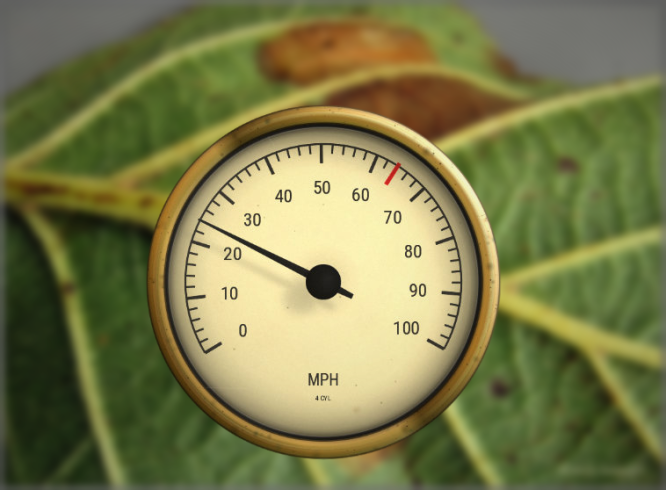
24 mph
